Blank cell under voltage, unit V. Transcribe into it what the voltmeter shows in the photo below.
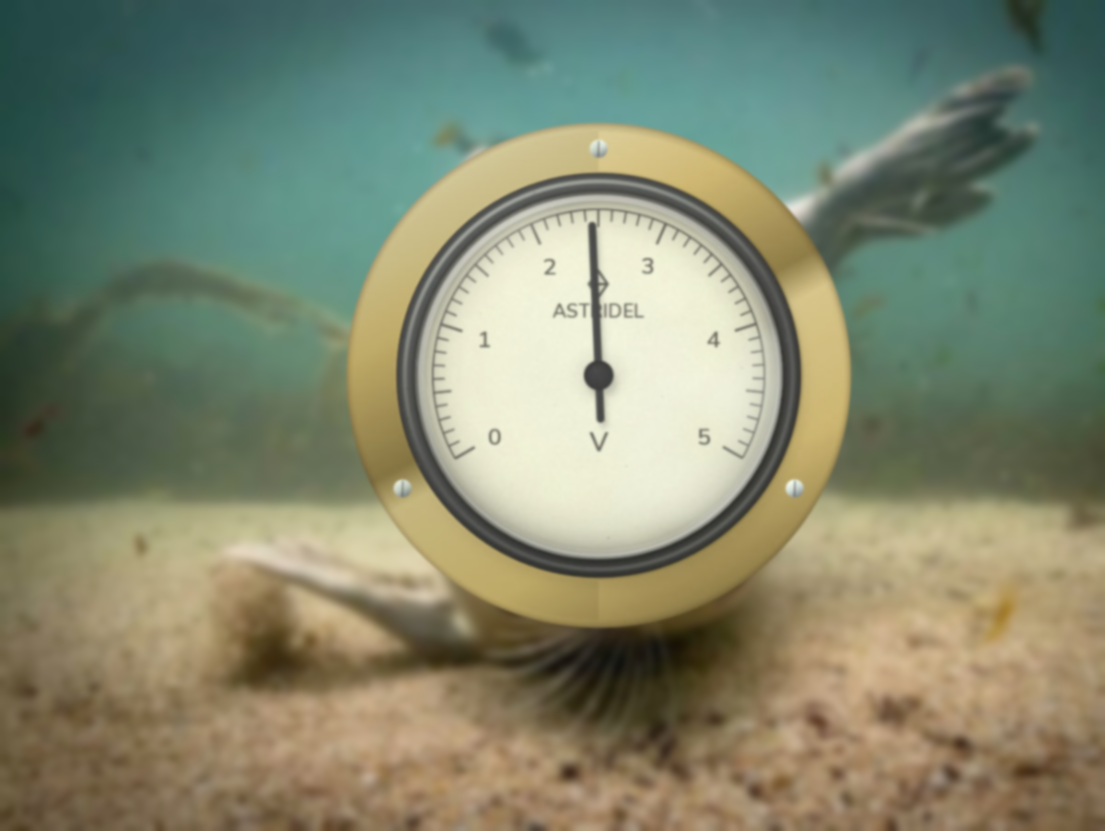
2.45 V
